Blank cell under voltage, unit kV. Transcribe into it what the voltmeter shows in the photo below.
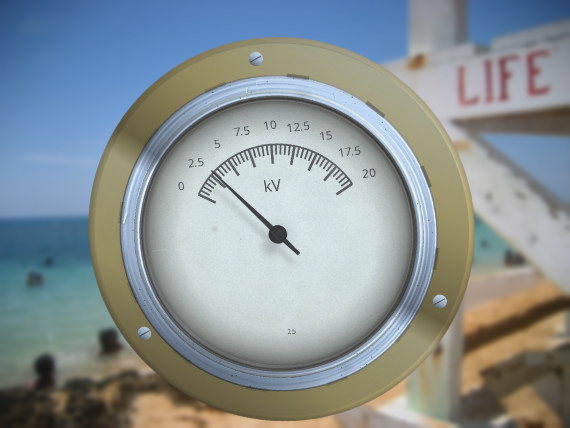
3 kV
